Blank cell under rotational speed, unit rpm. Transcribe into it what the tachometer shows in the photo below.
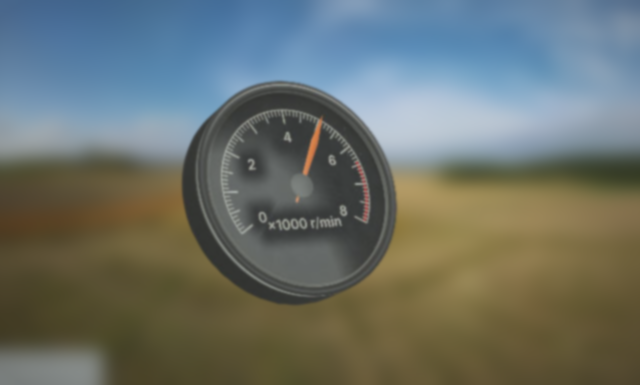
5000 rpm
